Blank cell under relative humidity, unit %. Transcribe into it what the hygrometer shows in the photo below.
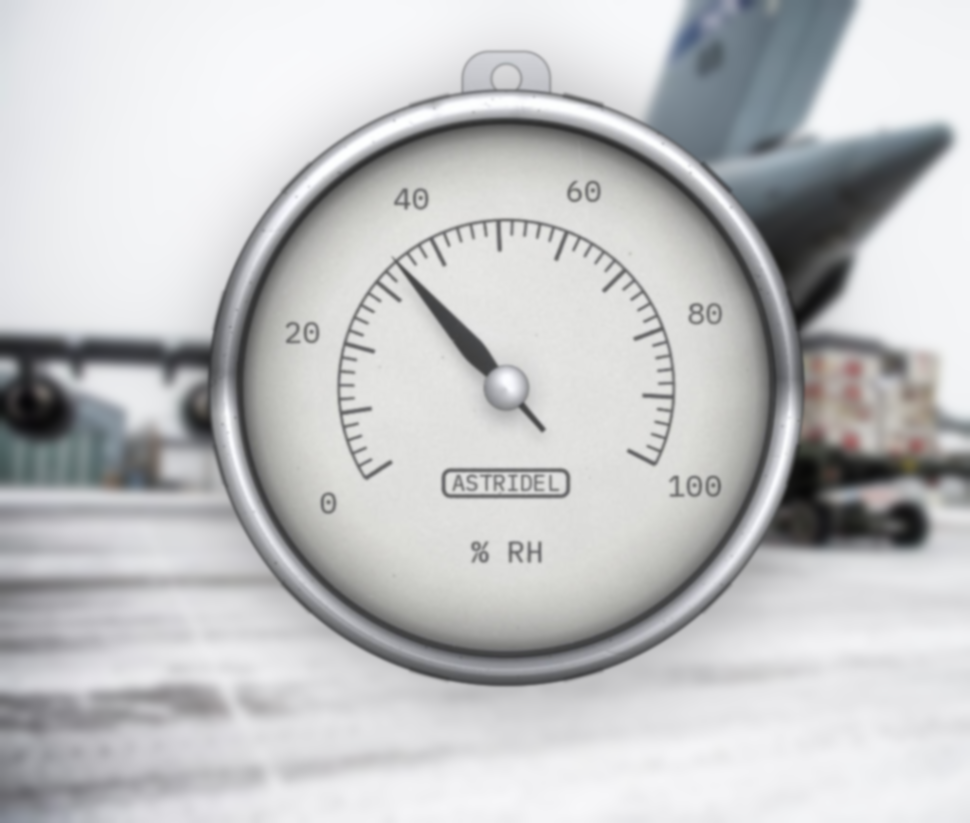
34 %
